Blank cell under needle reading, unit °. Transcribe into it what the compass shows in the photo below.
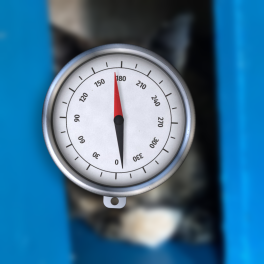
172.5 °
